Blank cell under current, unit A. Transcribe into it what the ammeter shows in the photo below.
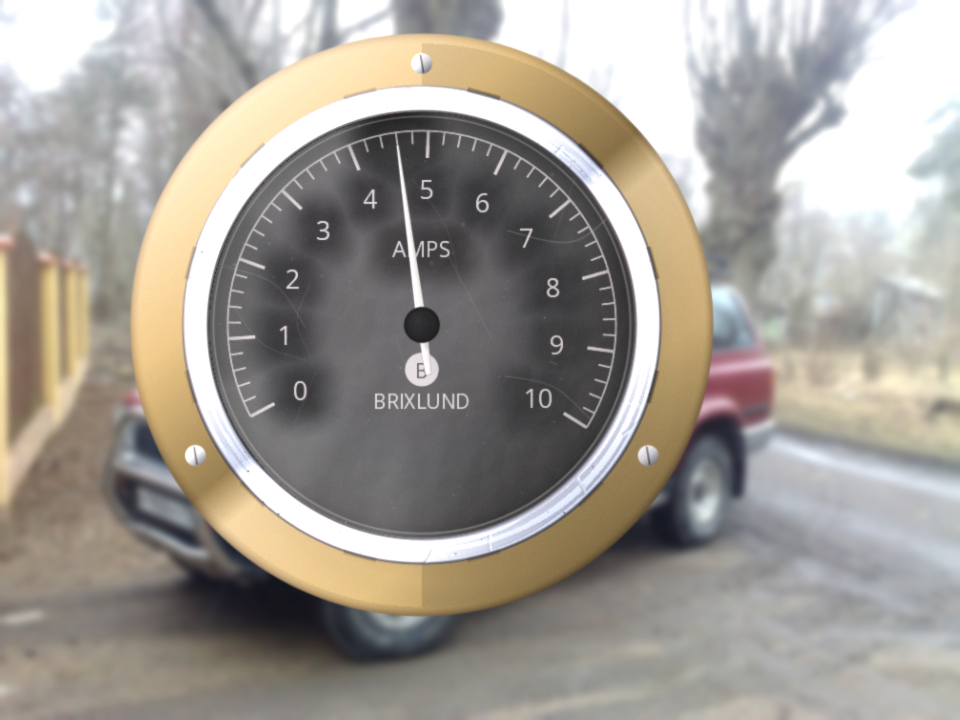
4.6 A
